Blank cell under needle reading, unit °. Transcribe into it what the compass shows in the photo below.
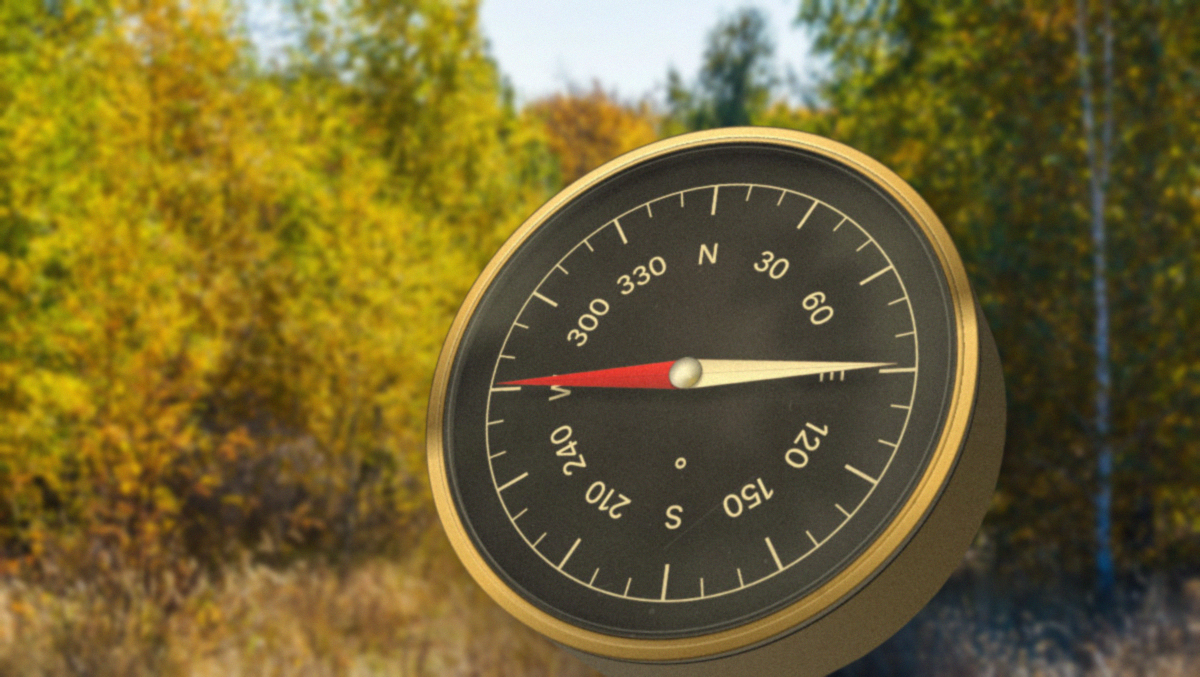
270 °
